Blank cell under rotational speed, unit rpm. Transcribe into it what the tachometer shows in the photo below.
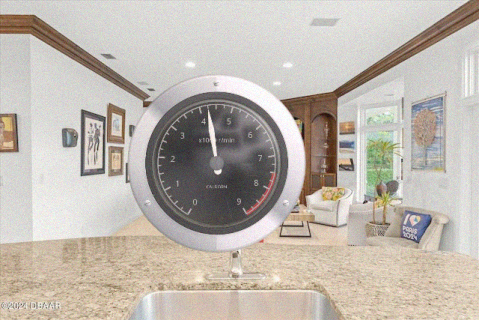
4250 rpm
